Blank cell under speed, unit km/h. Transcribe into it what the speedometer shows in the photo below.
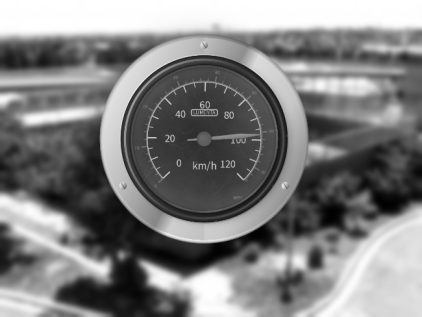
97.5 km/h
